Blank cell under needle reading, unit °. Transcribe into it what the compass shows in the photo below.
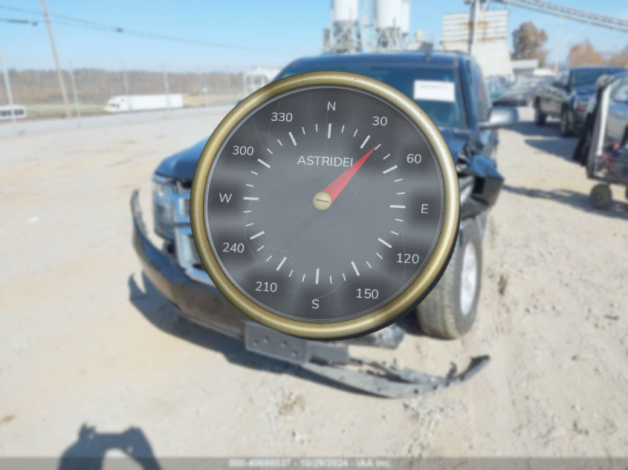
40 °
